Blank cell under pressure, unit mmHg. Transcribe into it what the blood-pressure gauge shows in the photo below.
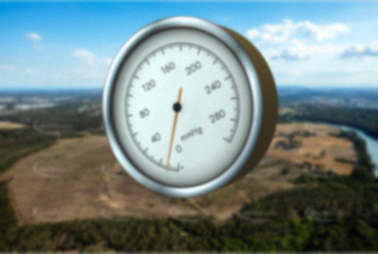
10 mmHg
